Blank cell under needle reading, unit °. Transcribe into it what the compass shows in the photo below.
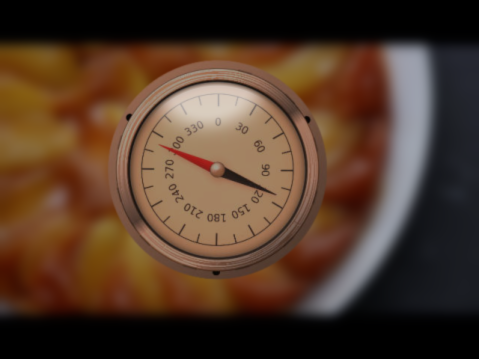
292.5 °
